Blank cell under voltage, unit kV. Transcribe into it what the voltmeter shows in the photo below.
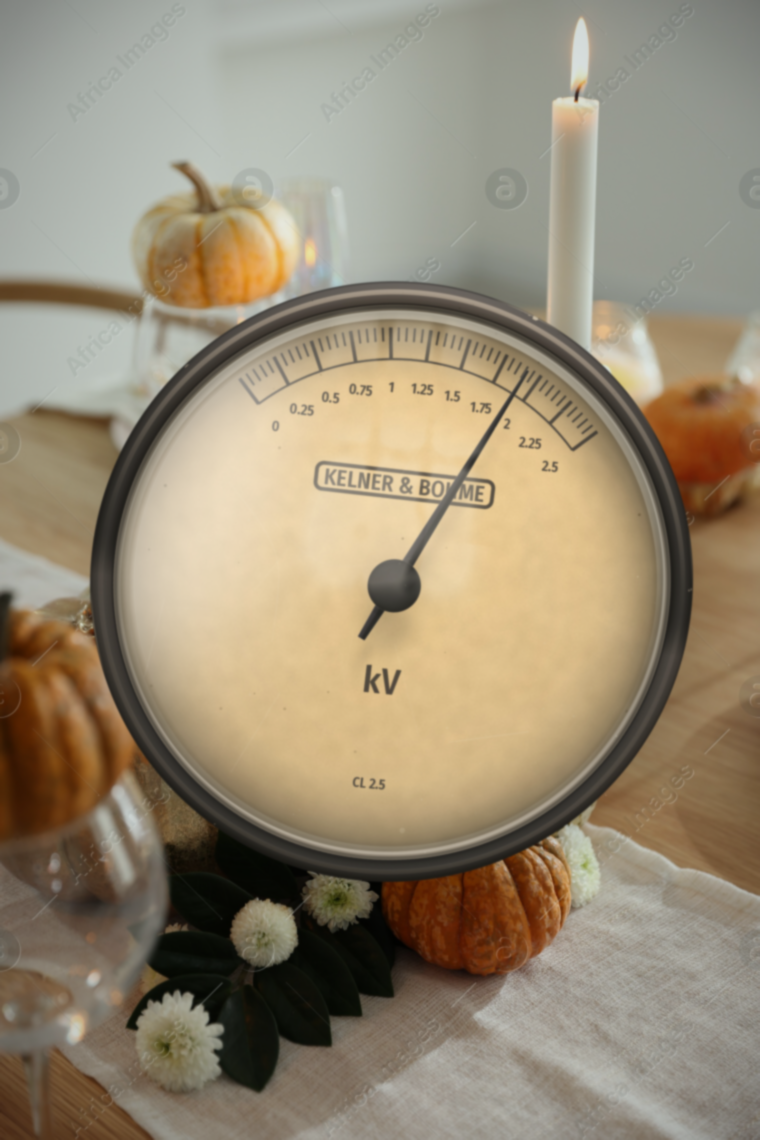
1.9 kV
